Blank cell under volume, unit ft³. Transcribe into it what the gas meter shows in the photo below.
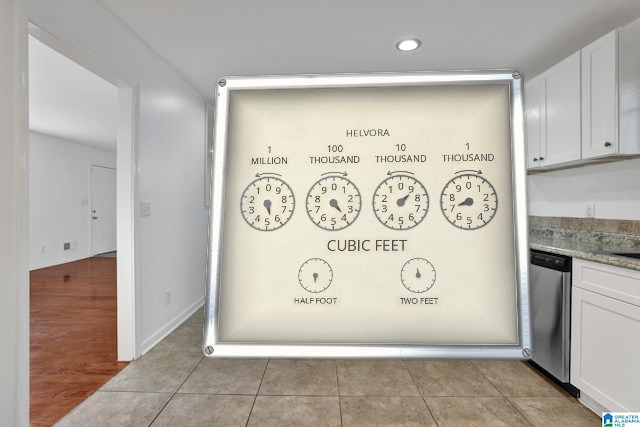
538700 ft³
